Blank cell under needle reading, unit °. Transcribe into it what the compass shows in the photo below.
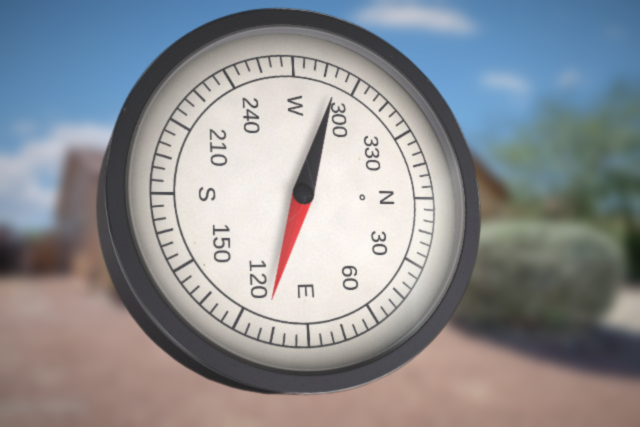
110 °
